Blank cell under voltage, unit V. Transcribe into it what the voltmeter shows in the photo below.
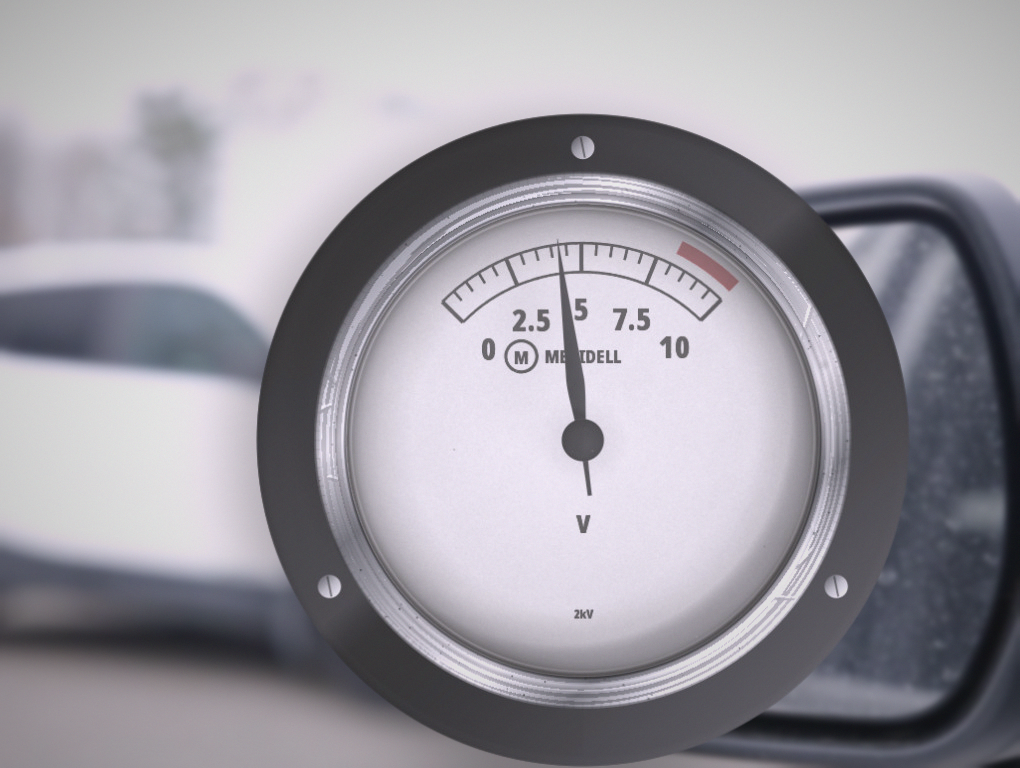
4.25 V
